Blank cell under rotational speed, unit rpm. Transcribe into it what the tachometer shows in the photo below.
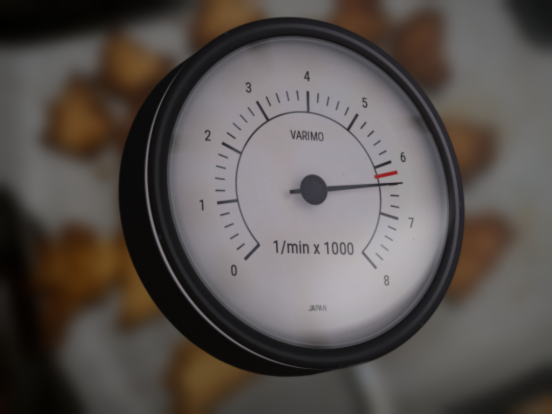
6400 rpm
